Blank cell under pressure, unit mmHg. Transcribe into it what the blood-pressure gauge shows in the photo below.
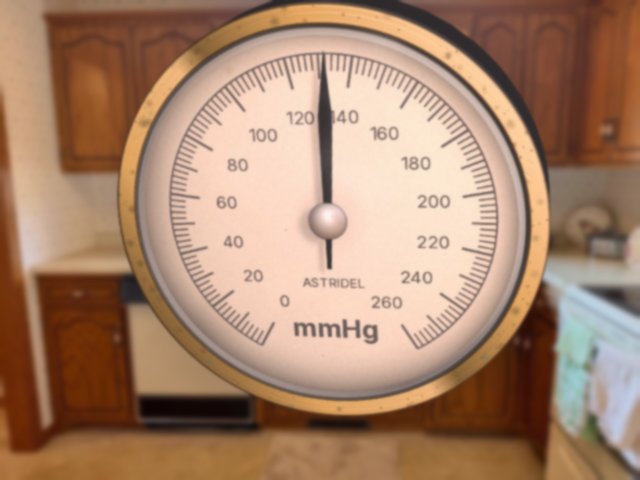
132 mmHg
